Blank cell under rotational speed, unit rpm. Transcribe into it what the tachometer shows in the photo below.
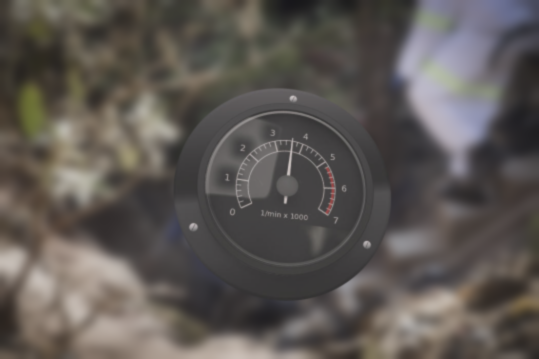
3600 rpm
